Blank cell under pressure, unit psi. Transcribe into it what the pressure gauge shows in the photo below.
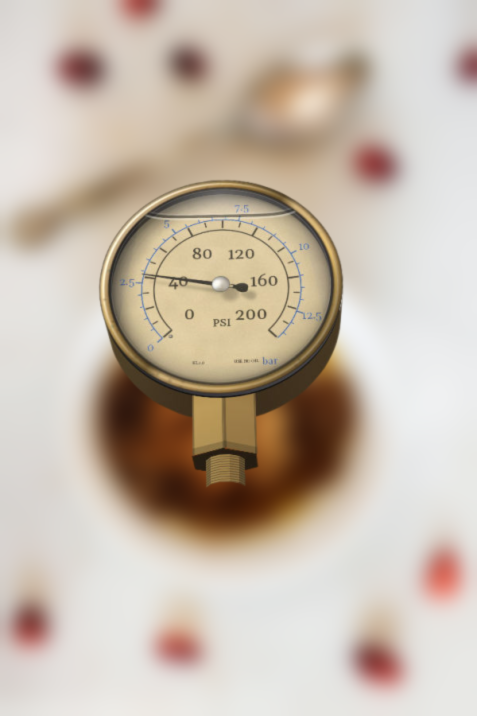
40 psi
